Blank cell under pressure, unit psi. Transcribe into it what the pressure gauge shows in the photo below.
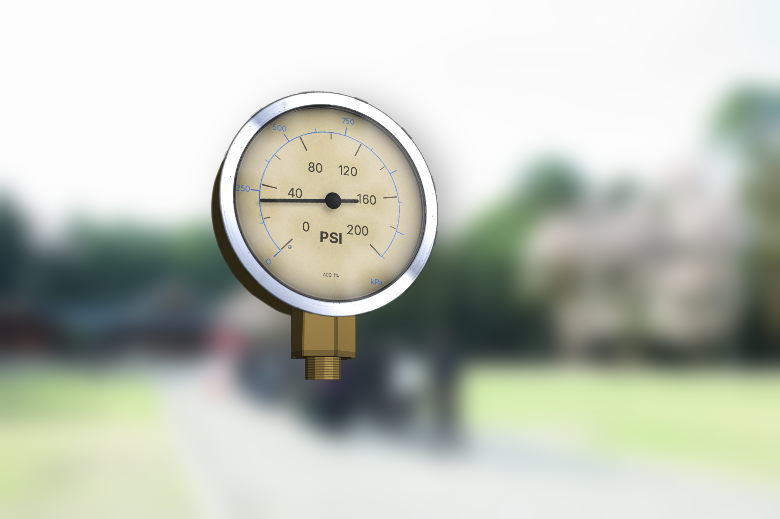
30 psi
